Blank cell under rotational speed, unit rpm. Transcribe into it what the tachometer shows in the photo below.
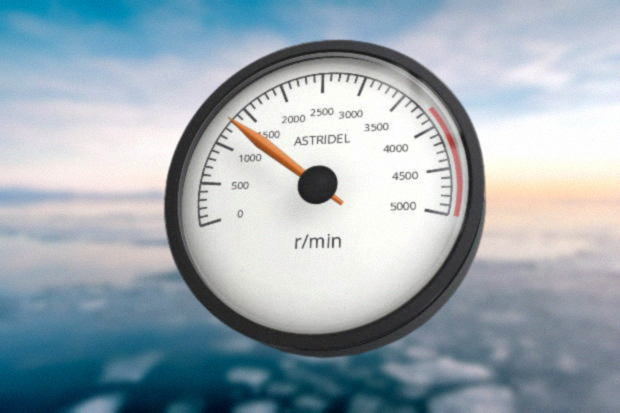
1300 rpm
